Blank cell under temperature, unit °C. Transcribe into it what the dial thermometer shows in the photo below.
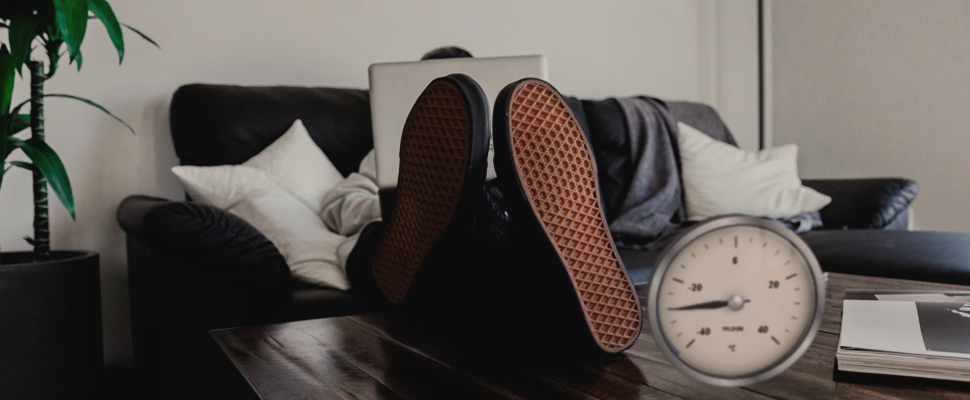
-28 °C
